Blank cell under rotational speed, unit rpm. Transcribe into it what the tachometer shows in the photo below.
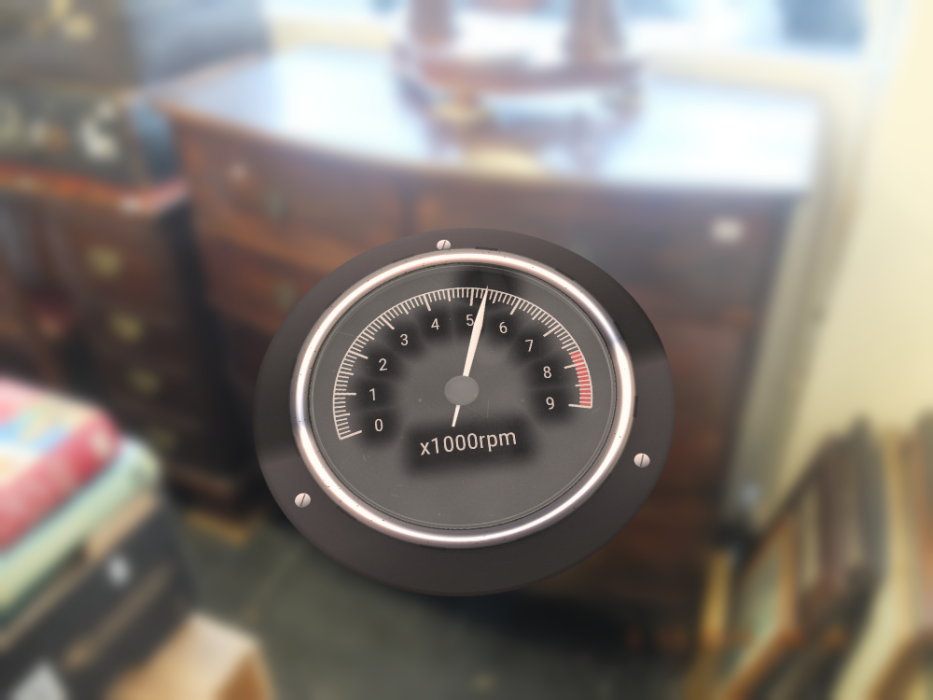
5300 rpm
